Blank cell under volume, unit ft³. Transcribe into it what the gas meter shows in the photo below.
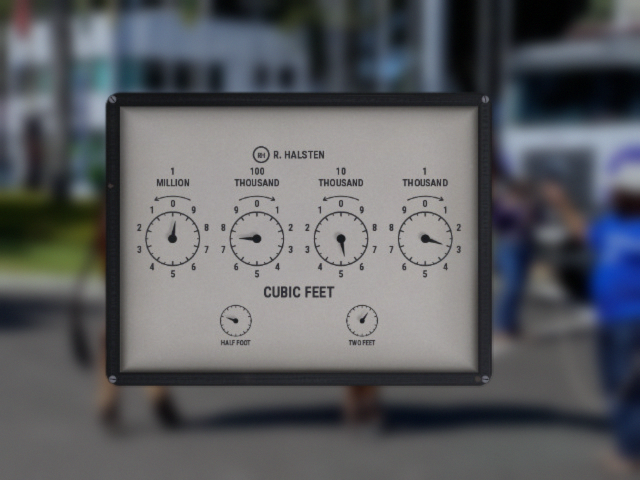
975300 ft³
